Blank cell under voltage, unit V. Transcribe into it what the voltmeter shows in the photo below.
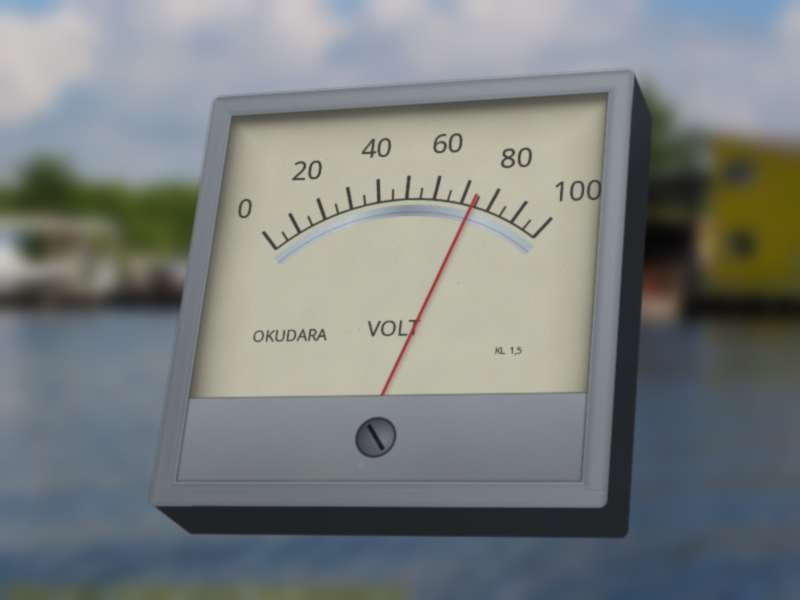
75 V
